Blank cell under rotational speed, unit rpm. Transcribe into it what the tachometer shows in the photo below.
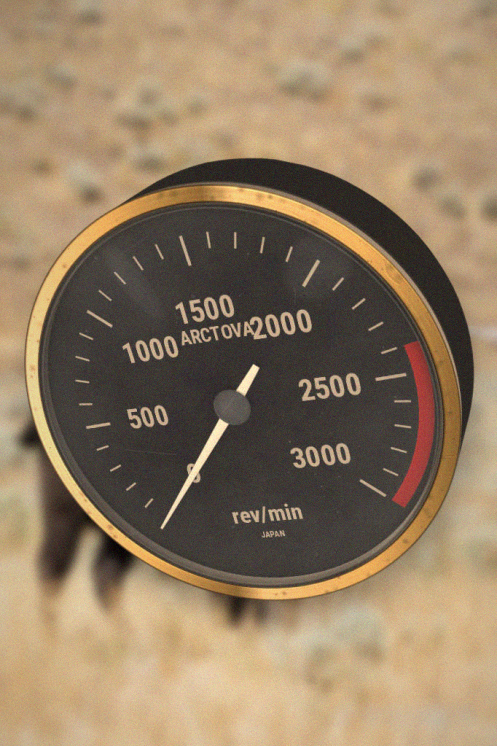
0 rpm
